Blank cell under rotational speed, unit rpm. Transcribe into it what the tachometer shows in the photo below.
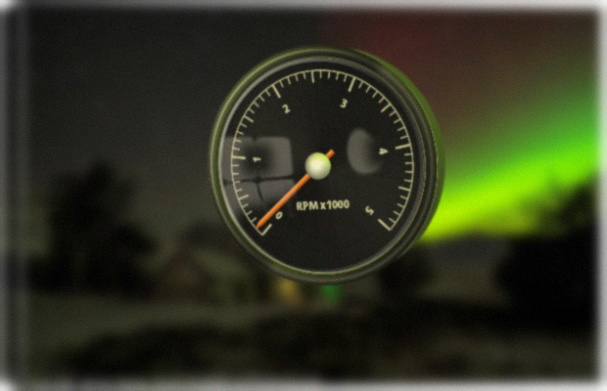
100 rpm
